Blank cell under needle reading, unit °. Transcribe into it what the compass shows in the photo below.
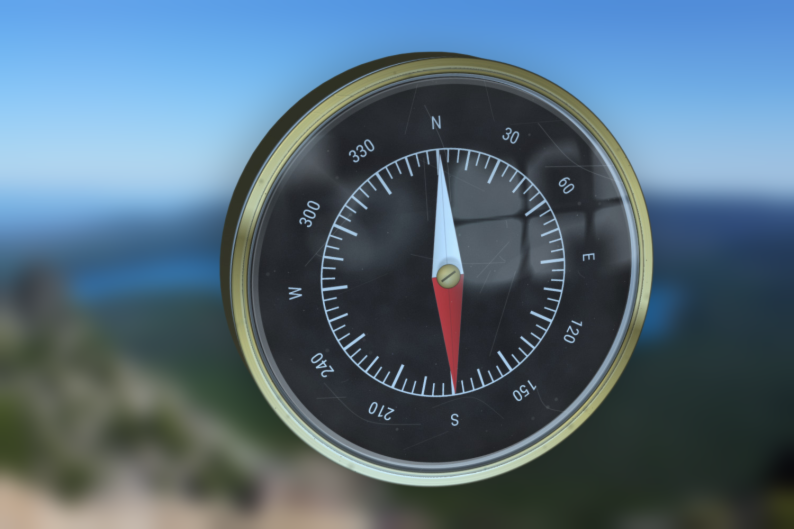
180 °
